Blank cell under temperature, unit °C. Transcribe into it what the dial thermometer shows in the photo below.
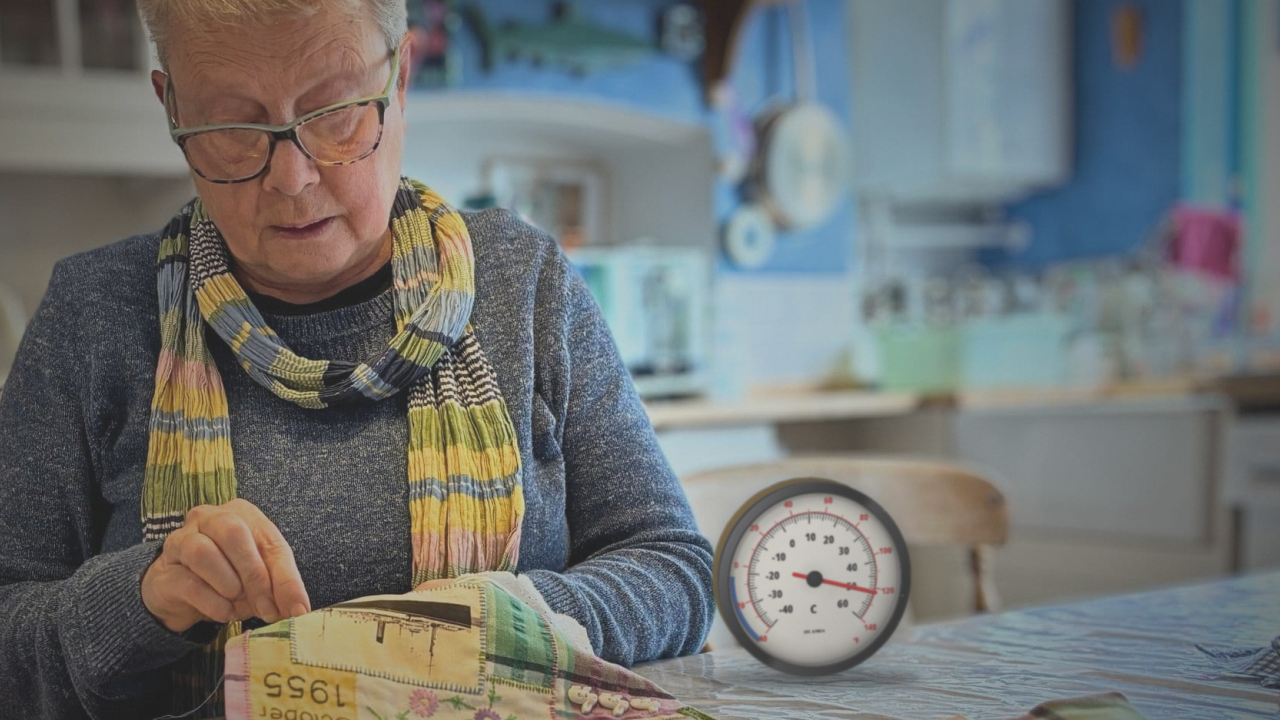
50 °C
